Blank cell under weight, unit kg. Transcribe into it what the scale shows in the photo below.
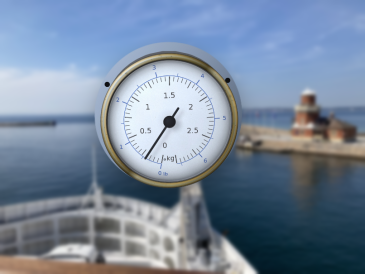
0.2 kg
